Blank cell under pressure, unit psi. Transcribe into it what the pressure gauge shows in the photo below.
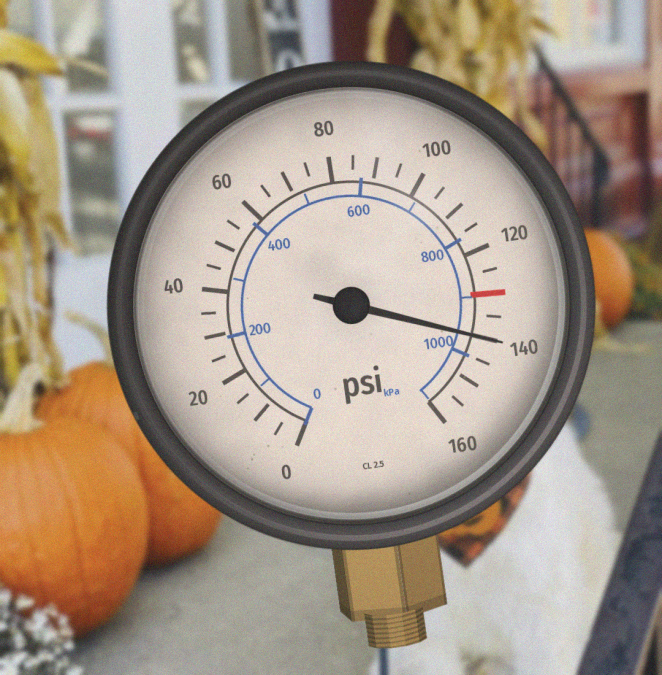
140 psi
